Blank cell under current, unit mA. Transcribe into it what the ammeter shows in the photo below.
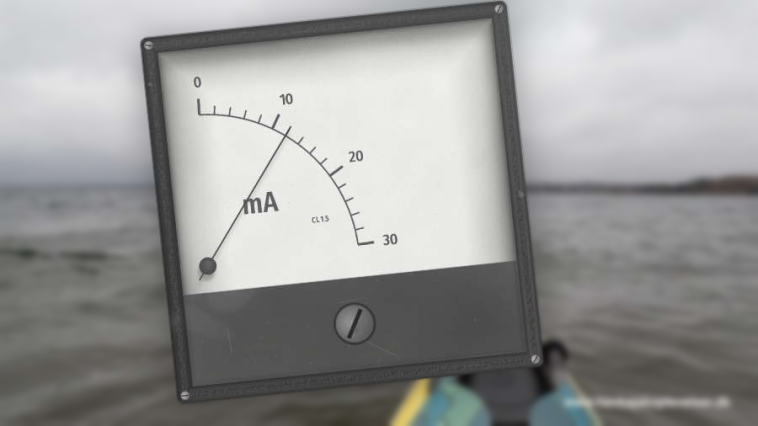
12 mA
